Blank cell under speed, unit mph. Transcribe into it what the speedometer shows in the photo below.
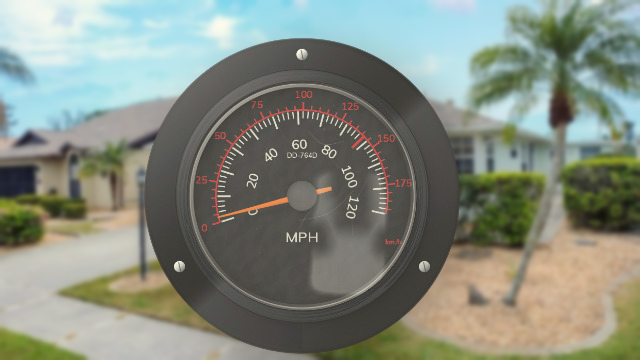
2 mph
